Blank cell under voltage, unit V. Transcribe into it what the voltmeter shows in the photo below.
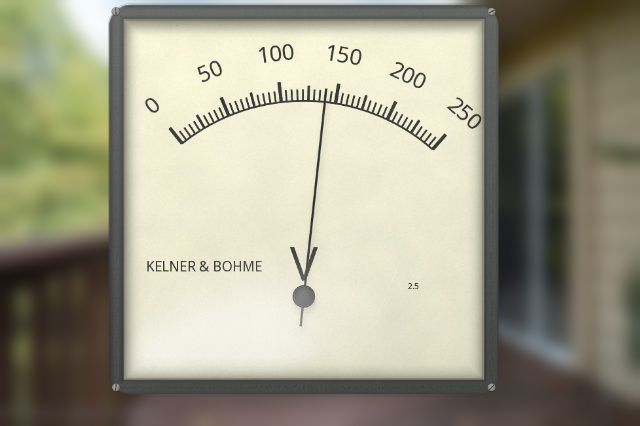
140 V
